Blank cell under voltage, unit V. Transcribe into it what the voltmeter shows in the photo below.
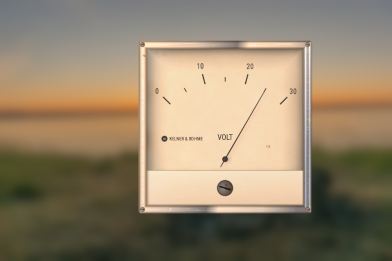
25 V
